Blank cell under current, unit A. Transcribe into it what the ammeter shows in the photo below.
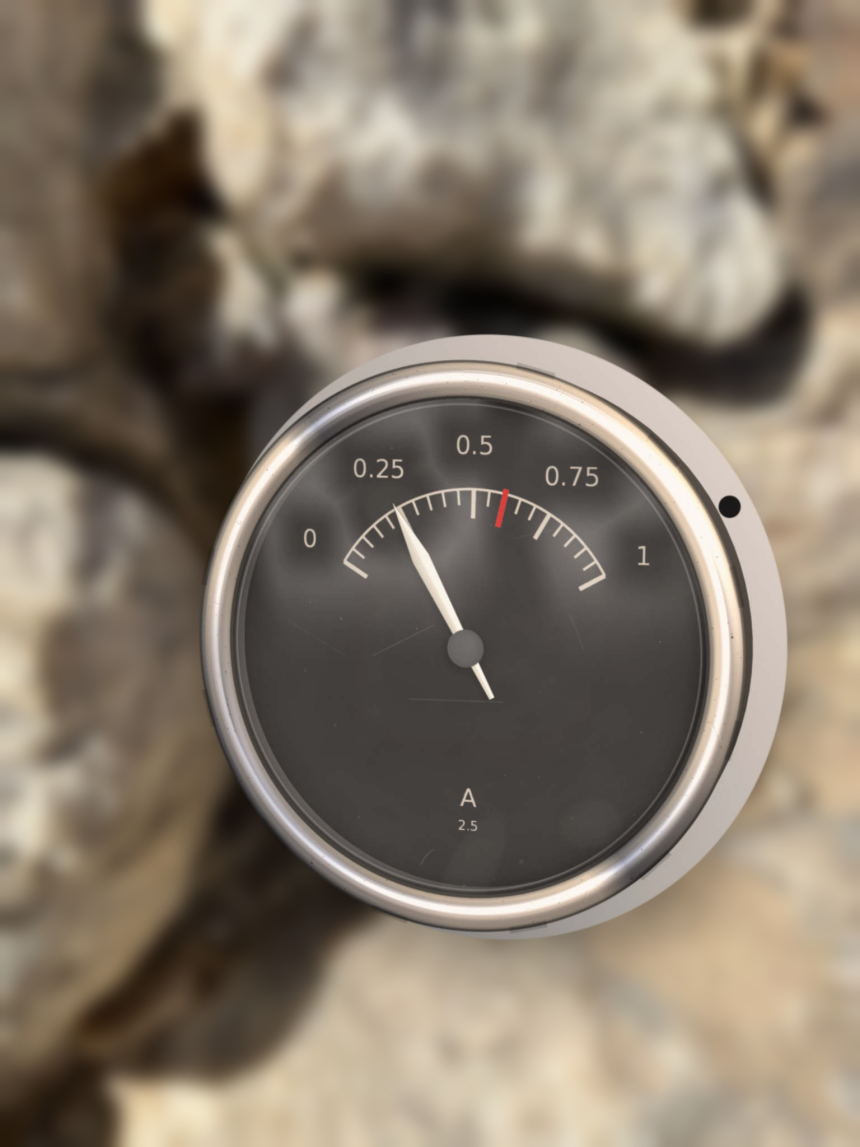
0.25 A
